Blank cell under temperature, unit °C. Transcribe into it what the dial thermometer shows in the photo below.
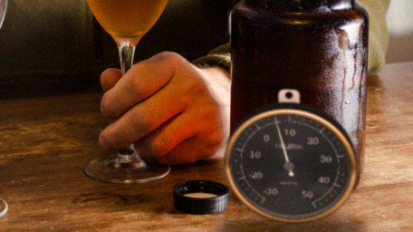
6 °C
